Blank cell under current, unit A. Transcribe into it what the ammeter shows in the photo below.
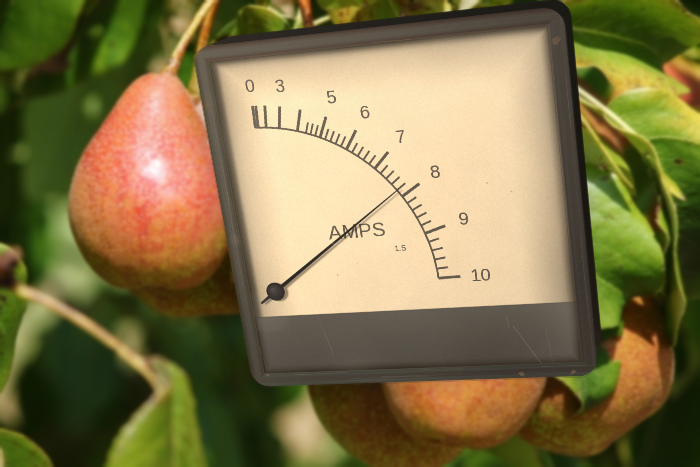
7.8 A
